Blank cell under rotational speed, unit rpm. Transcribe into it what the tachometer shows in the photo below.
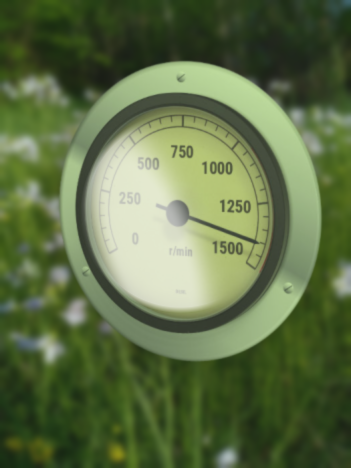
1400 rpm
